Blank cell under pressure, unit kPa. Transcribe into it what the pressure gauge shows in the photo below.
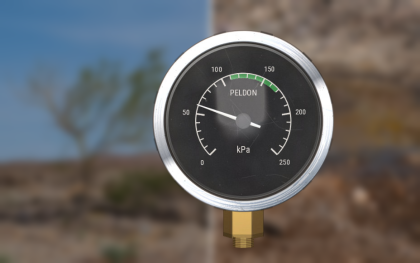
60 kPa
